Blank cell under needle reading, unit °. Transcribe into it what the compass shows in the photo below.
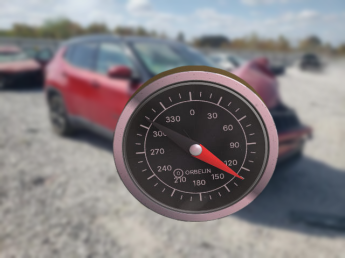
130 °
